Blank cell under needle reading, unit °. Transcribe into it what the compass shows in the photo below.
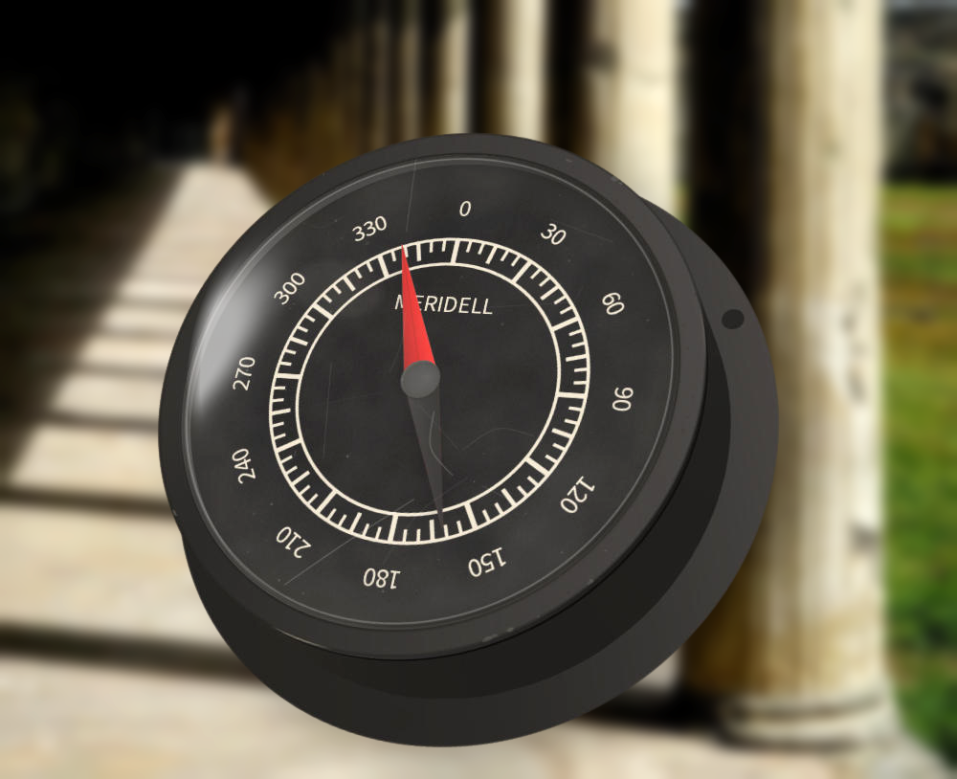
340 °
